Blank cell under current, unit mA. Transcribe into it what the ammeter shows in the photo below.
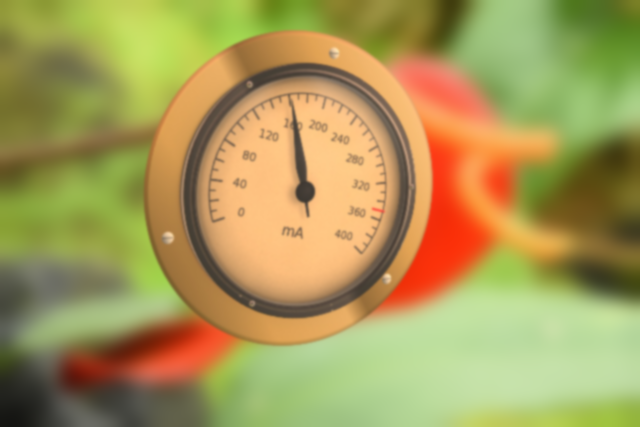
160 mA
